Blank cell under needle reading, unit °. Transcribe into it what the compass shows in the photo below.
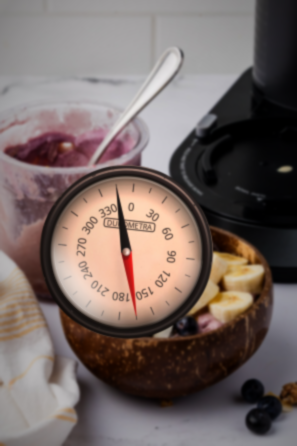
165 °
